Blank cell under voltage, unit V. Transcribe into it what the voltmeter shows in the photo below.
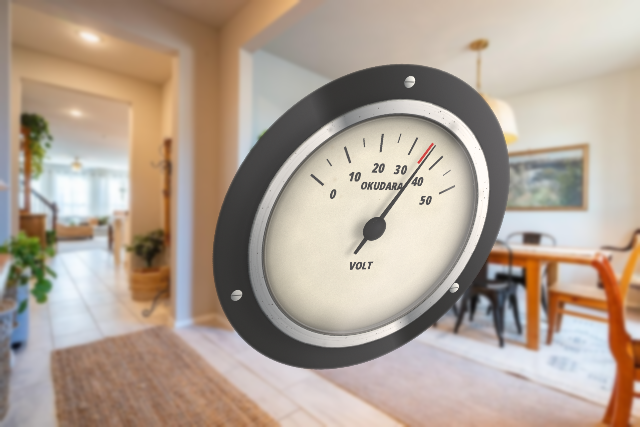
35 V
